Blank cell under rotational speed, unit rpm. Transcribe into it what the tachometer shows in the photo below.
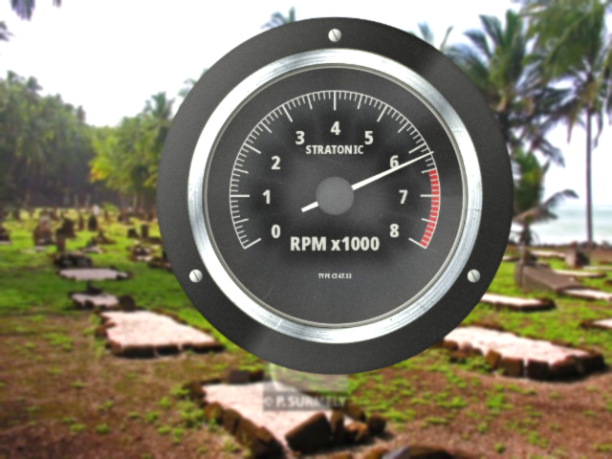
6200 rpm
